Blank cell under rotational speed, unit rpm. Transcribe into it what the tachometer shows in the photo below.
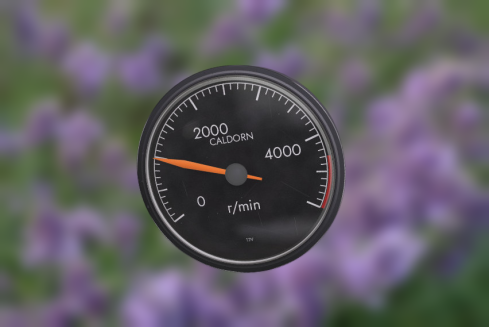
1000 rpm
